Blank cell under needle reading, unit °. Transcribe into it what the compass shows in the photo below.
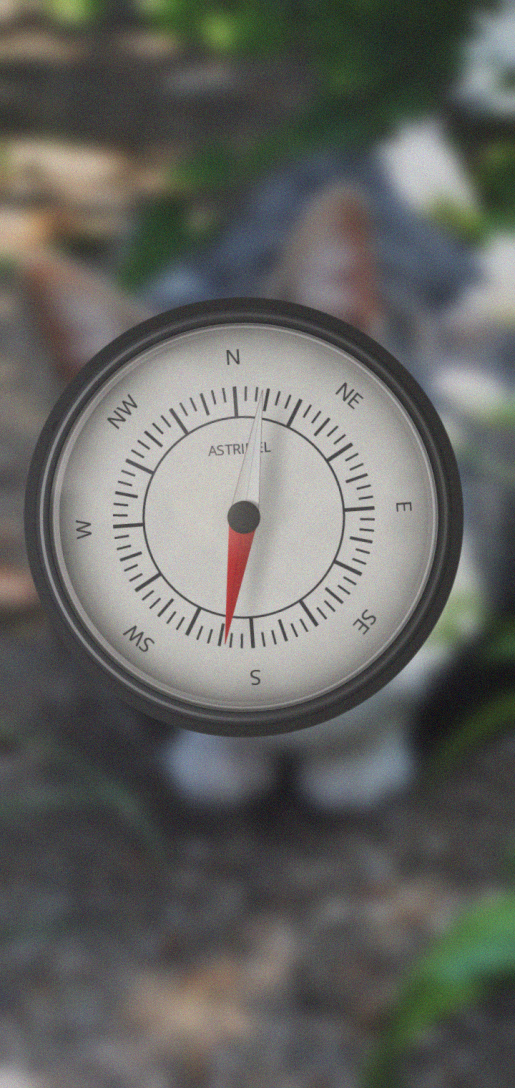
192.5 °
